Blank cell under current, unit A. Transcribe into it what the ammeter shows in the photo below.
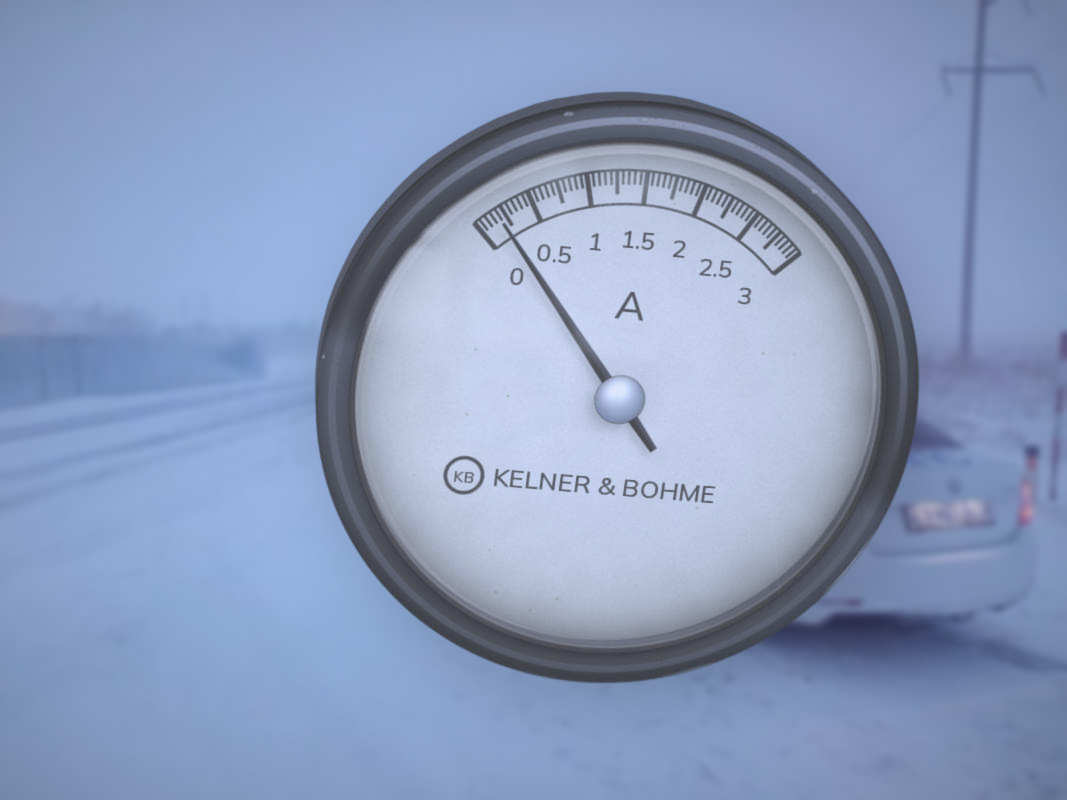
0.2 A
